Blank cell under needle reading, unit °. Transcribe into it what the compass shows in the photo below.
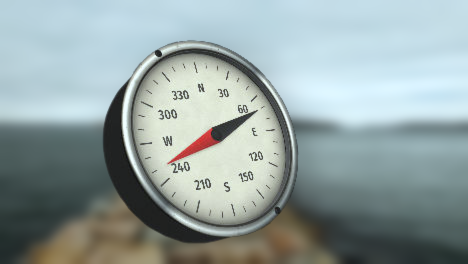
250 °
